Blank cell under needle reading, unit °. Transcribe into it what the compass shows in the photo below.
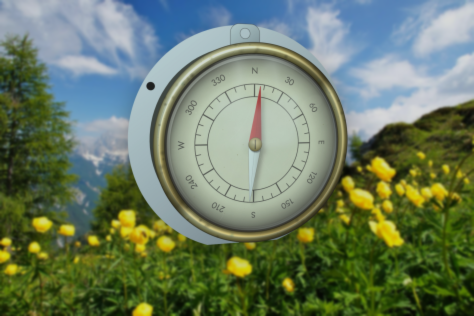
5 °
